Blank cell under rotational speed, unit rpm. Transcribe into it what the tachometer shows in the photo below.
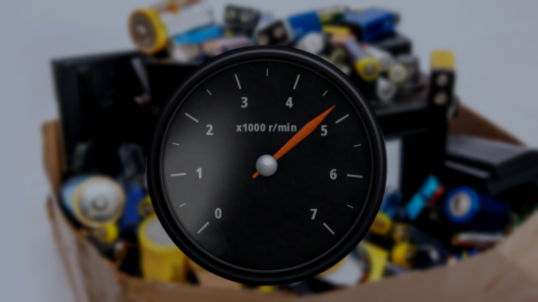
4750 rpm
